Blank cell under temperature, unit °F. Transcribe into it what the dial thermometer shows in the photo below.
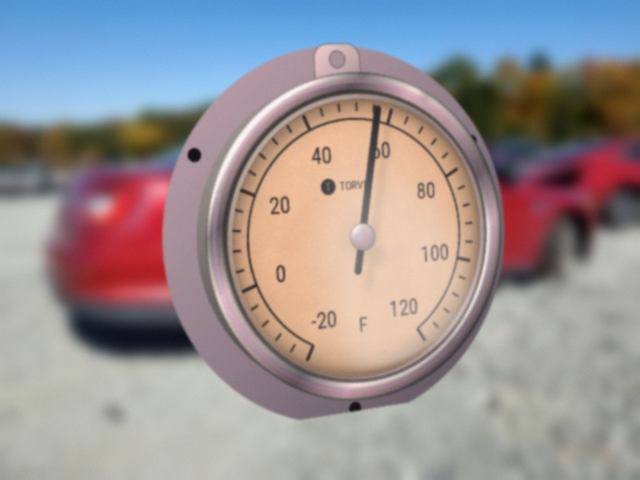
56 °F
